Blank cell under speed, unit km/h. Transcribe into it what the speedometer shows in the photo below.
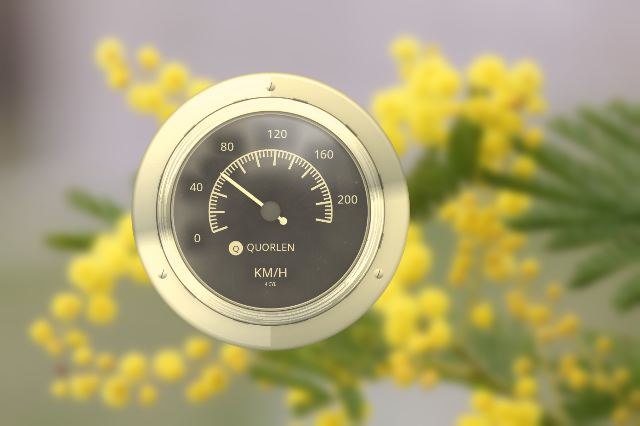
60 km/h
